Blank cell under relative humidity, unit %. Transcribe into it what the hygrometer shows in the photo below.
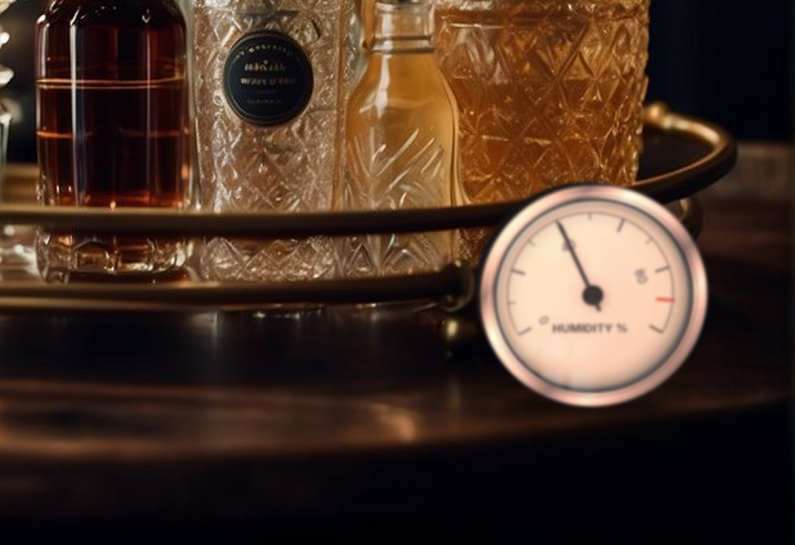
40 %
